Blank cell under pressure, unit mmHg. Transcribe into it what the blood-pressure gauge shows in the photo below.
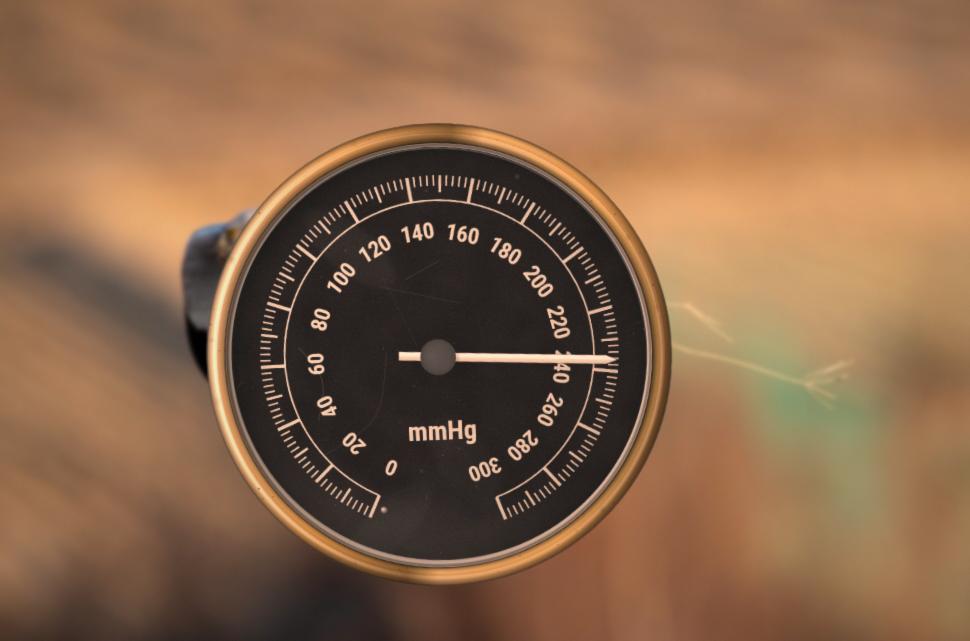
236 mmHg
